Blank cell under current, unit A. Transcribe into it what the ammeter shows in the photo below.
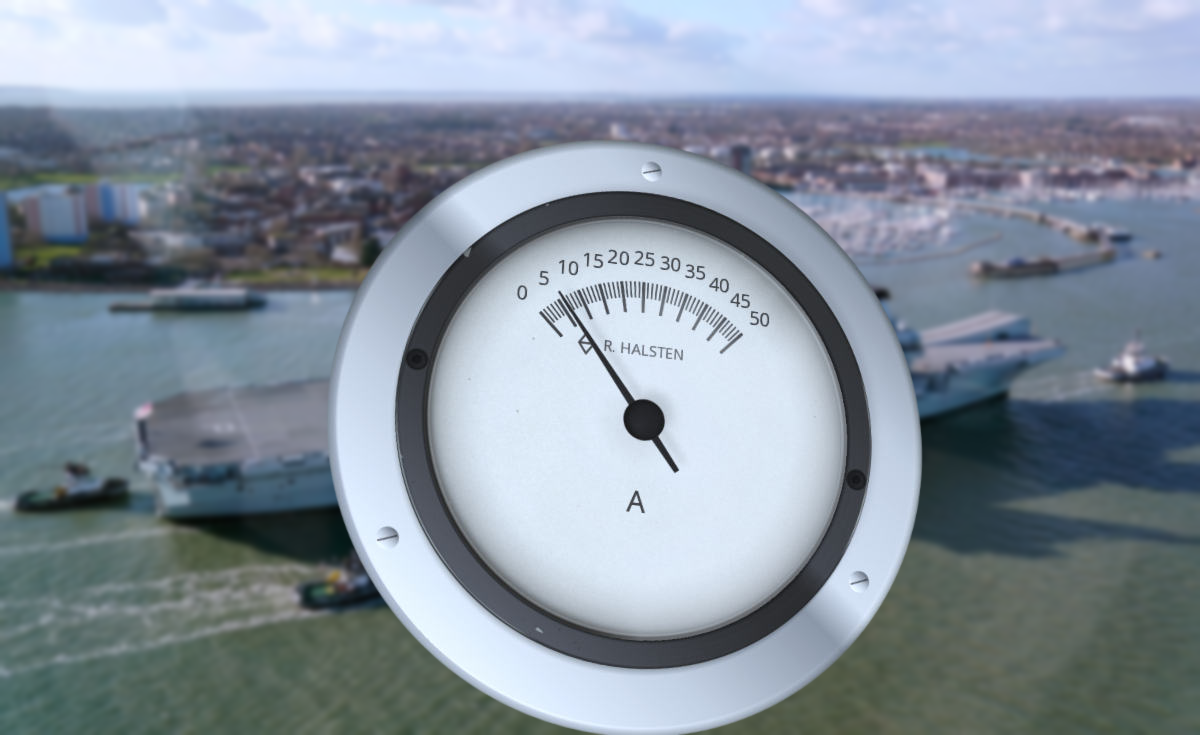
5 A
